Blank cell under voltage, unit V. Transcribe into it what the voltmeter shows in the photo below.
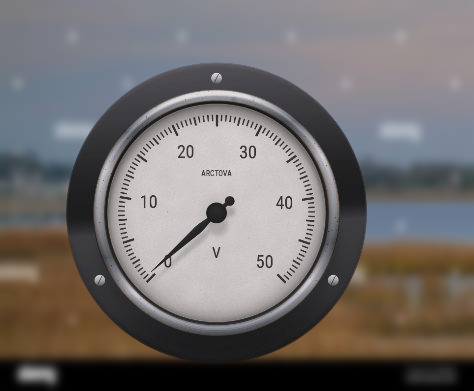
0.5 V
